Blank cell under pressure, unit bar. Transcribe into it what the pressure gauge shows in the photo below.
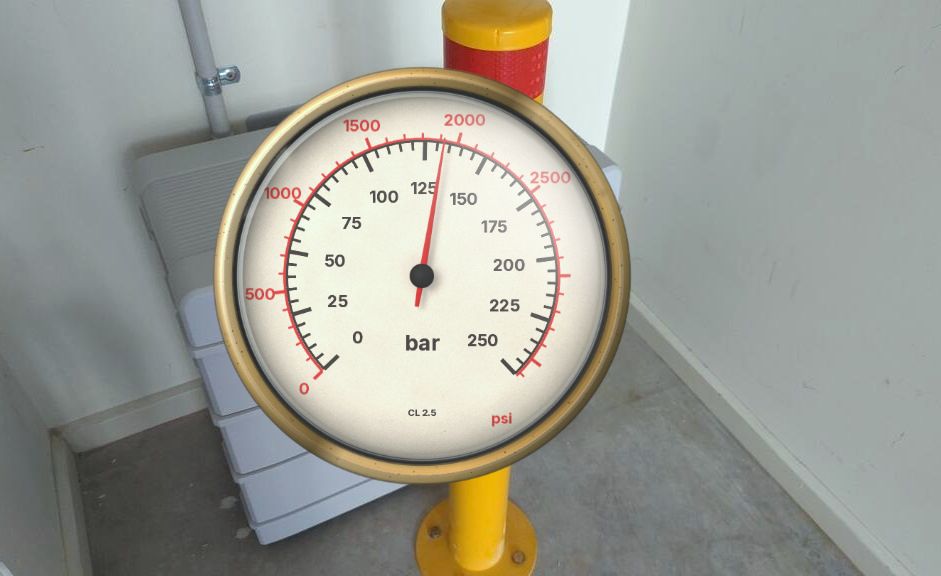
132.5 bar
